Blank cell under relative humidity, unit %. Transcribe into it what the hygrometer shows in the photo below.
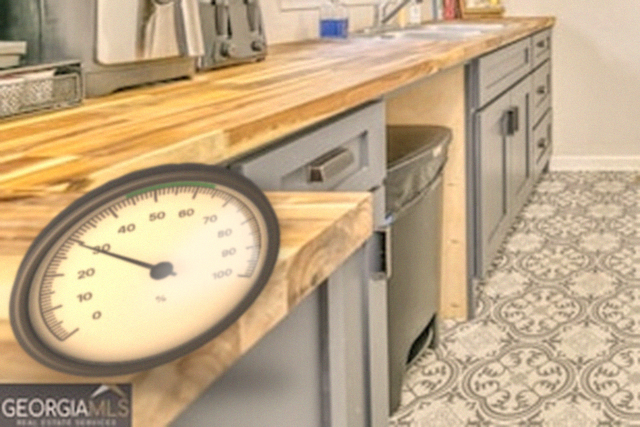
30 %
